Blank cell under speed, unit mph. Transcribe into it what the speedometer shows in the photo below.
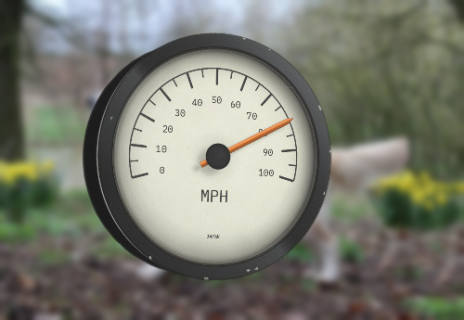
80 mph
